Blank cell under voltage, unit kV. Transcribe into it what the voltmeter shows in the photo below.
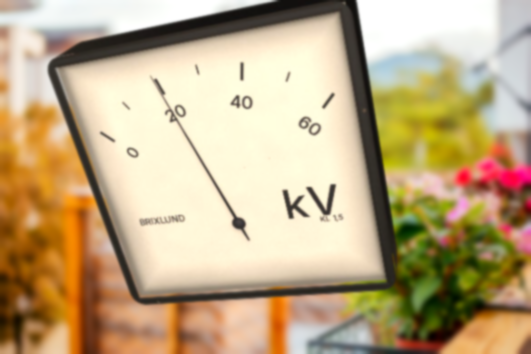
20 kV
